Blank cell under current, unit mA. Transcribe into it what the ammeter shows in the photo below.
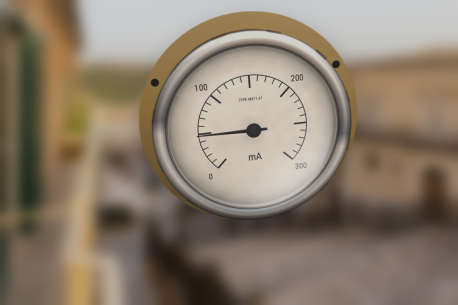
50 mA
